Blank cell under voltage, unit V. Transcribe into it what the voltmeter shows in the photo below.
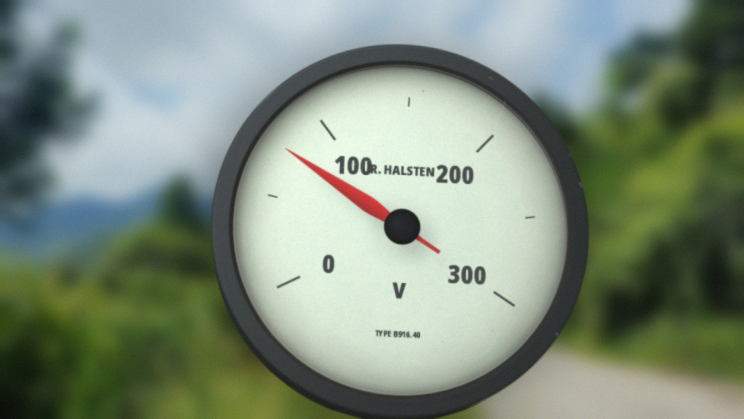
75 V
